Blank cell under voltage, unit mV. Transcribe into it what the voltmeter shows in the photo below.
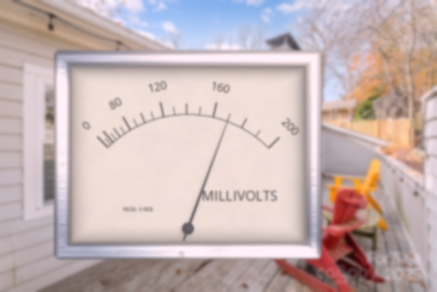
170 mV
